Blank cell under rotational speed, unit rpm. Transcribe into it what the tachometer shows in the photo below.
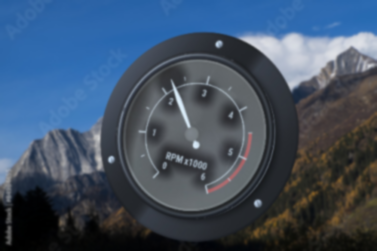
2250 rpm
